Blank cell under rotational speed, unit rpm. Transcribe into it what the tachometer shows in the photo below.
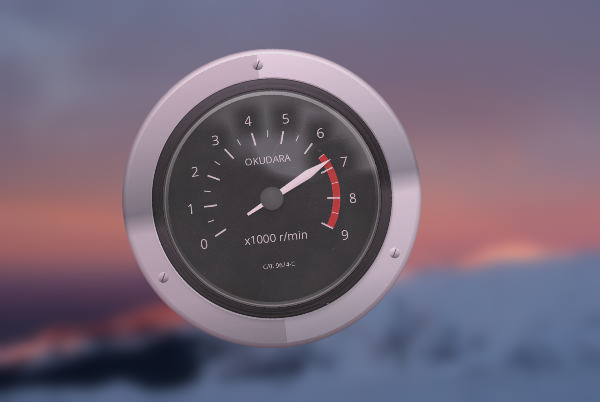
6750 rpm
